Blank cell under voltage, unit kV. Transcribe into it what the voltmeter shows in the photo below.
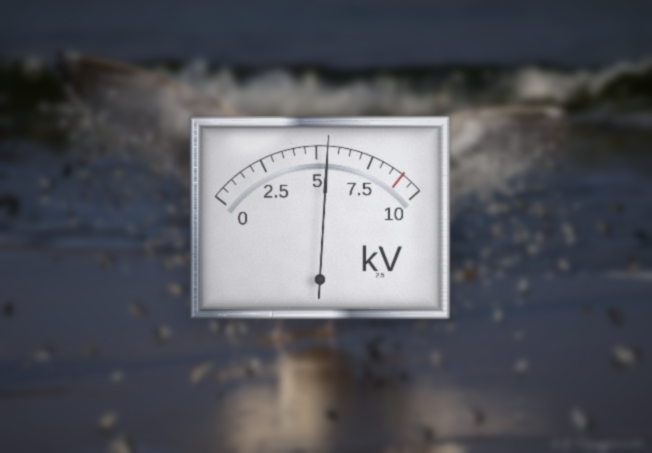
5.5 kV
